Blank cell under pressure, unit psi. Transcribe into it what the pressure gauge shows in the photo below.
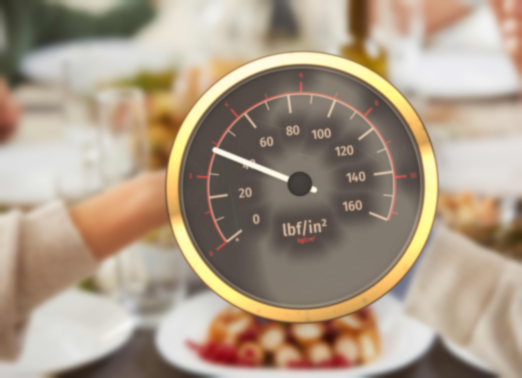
40 psi
